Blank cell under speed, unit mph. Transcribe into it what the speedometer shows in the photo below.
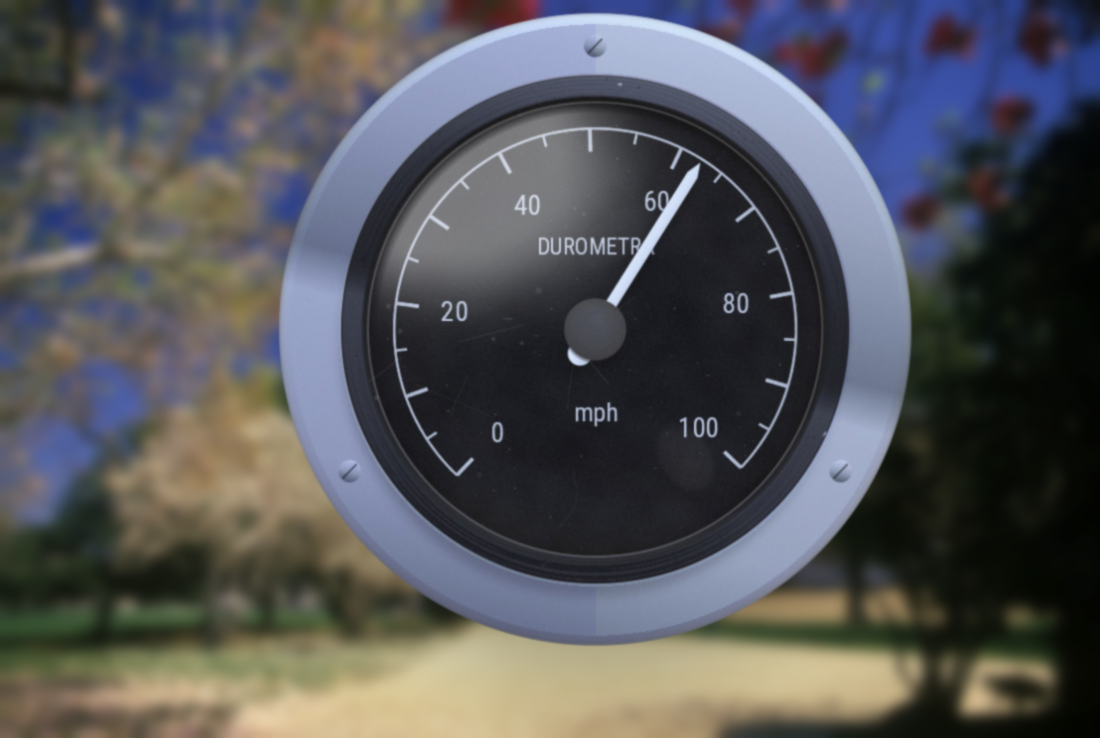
62.5 mph
